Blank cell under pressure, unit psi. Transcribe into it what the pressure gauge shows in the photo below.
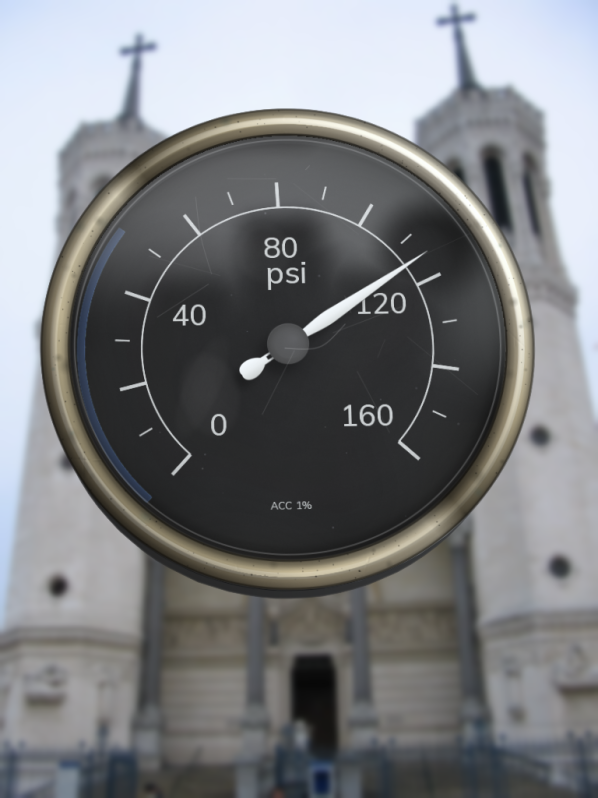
115 psi
